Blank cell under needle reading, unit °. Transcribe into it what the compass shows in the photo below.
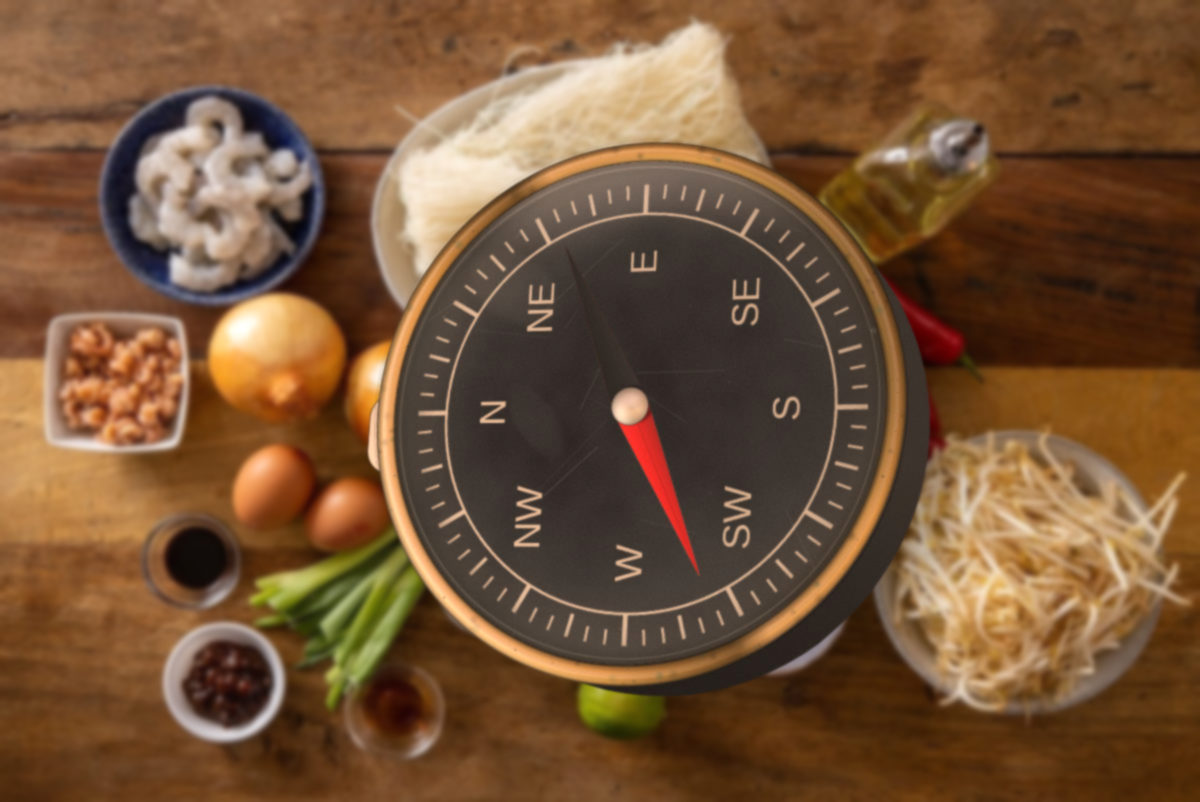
245 °
